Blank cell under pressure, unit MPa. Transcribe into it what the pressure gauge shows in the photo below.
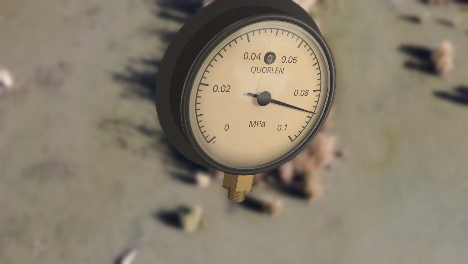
0.088 MPa
